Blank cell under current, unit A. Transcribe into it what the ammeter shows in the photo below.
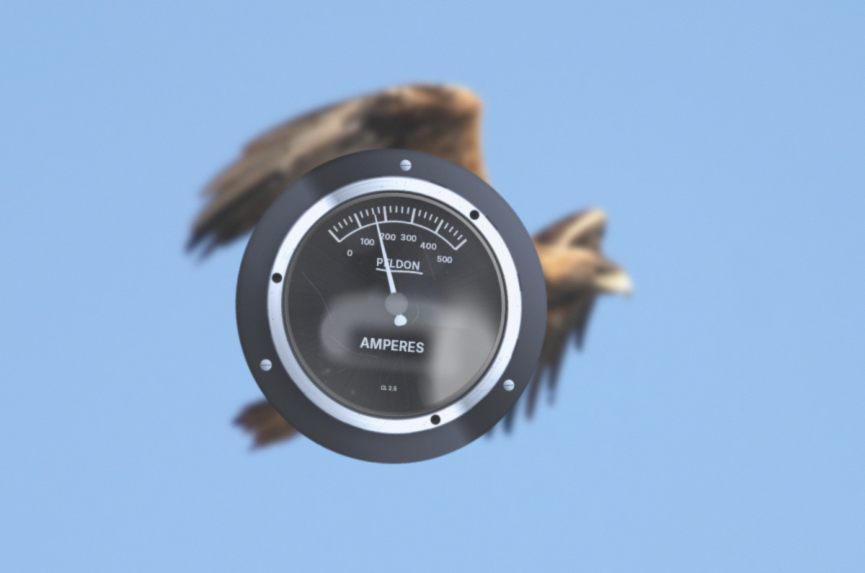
160 A
